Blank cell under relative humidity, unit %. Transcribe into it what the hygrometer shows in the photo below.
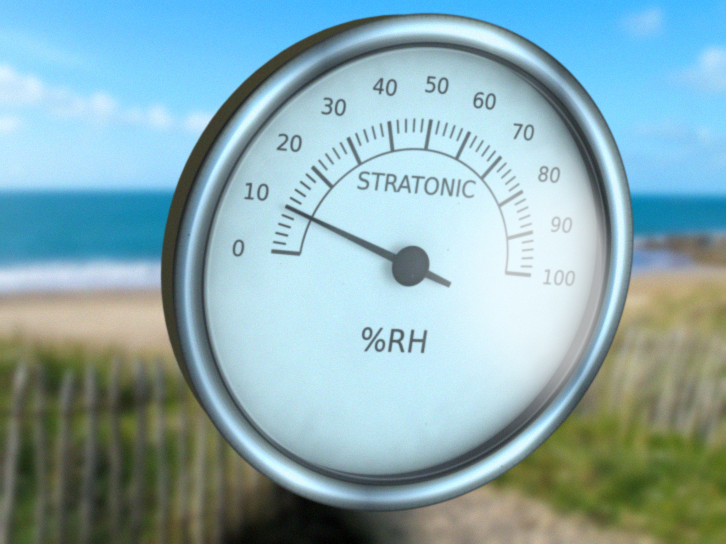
10 %
